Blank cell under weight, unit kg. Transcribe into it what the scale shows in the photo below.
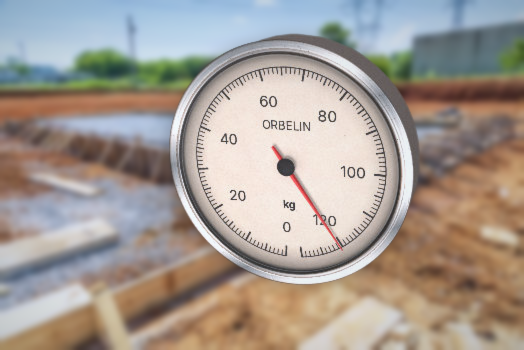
120 kg
